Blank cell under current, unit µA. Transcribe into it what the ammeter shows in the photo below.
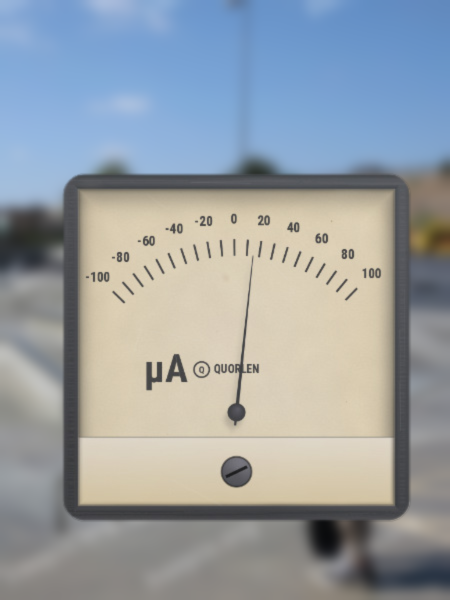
15 µA
